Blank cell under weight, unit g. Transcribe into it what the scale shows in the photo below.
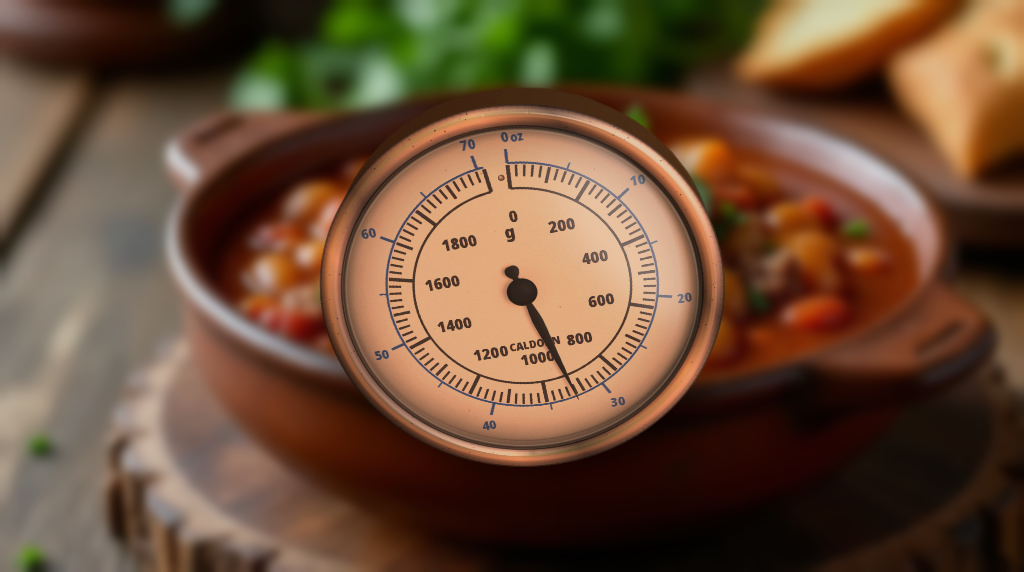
920 g
